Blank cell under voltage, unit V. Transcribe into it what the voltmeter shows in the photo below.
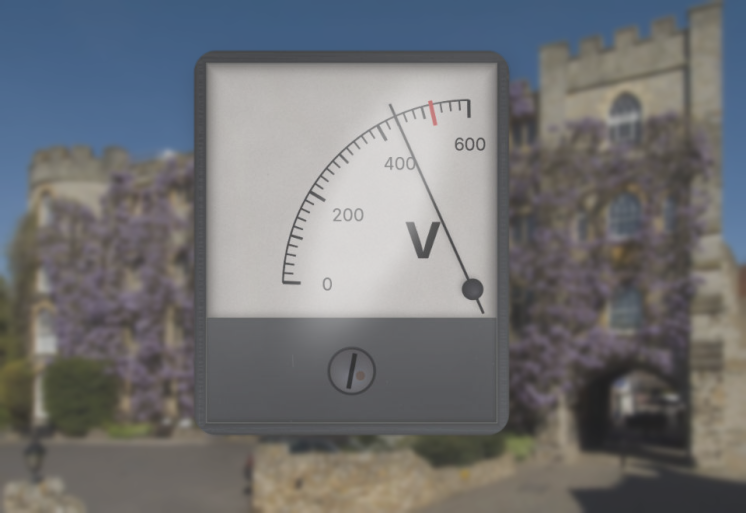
440 V
